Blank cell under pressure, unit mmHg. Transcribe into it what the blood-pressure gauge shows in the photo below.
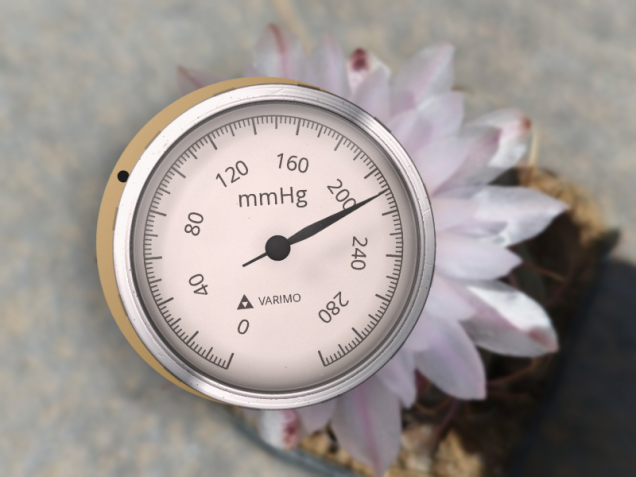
210 mmHg
